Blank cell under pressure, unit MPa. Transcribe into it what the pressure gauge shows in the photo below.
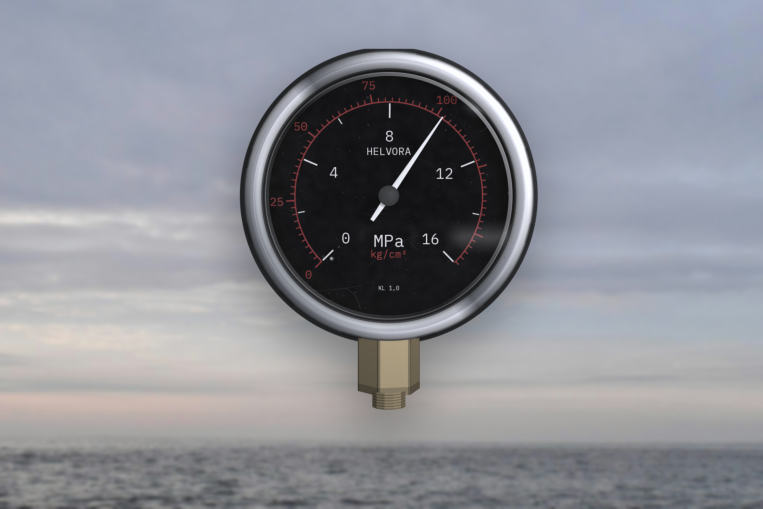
10 MPa
